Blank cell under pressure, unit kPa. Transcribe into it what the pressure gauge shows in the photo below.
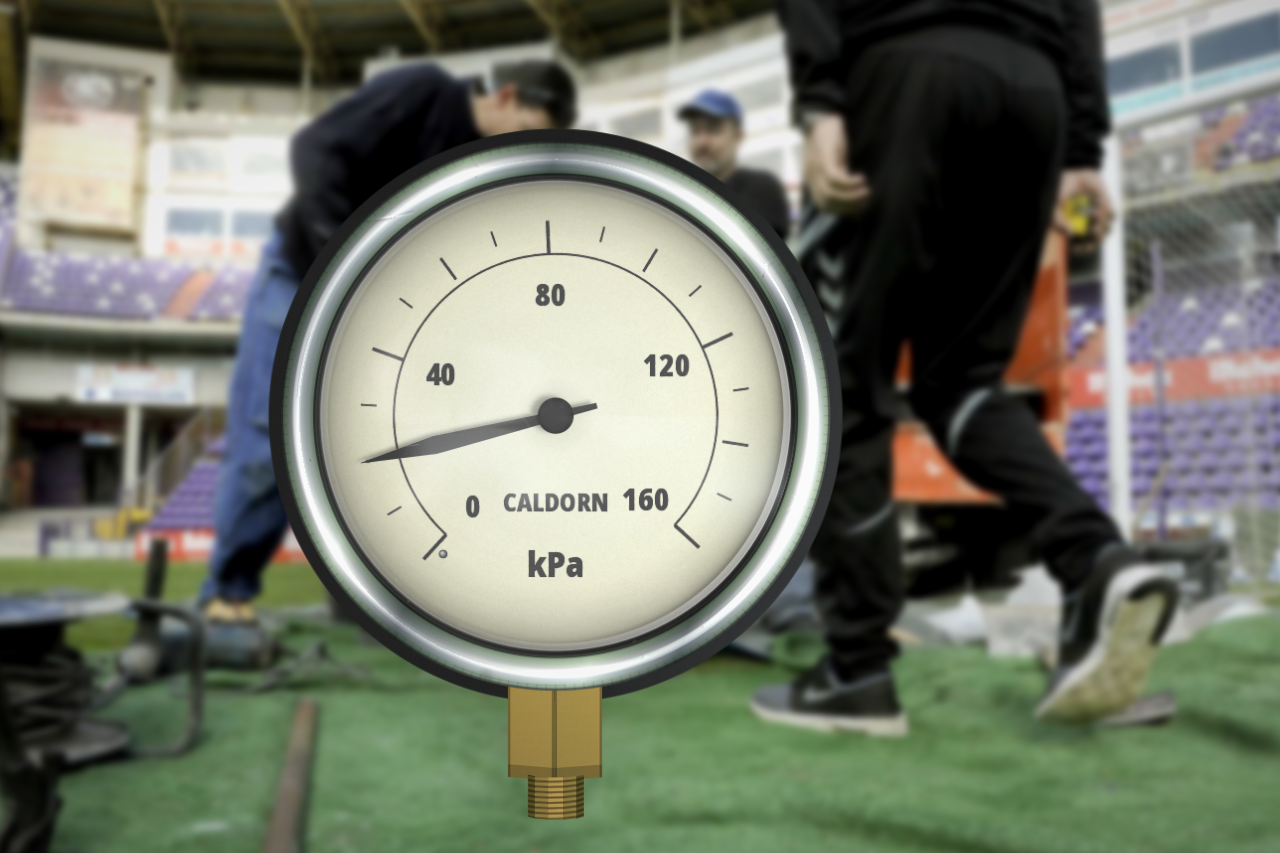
20 kPa
